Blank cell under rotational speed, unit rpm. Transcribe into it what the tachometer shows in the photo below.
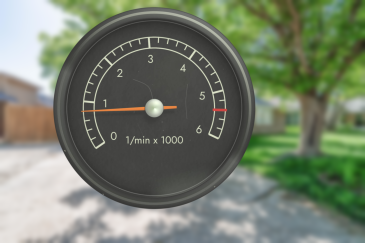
800 rpm
